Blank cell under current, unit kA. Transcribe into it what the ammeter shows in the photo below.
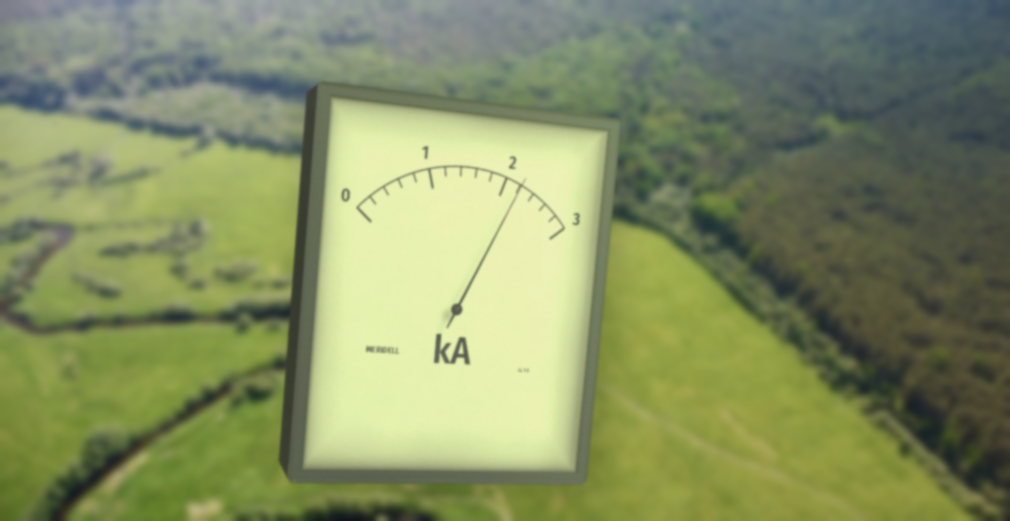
2.2 kA
